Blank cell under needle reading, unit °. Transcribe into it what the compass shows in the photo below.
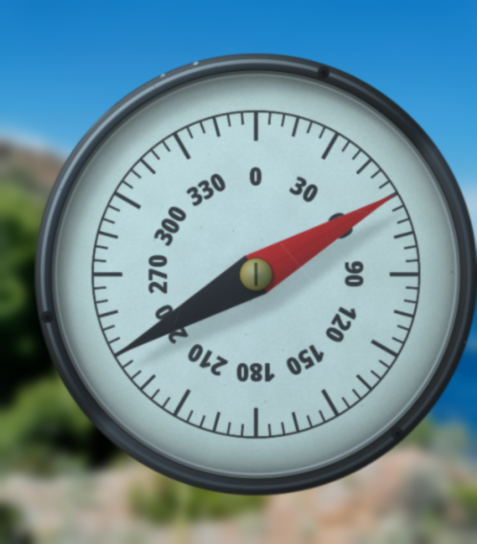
60 °
